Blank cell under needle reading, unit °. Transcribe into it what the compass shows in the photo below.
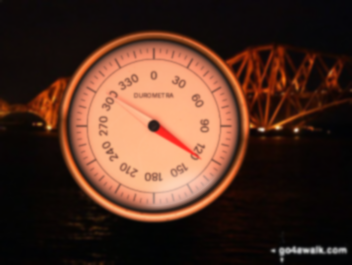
125 °
